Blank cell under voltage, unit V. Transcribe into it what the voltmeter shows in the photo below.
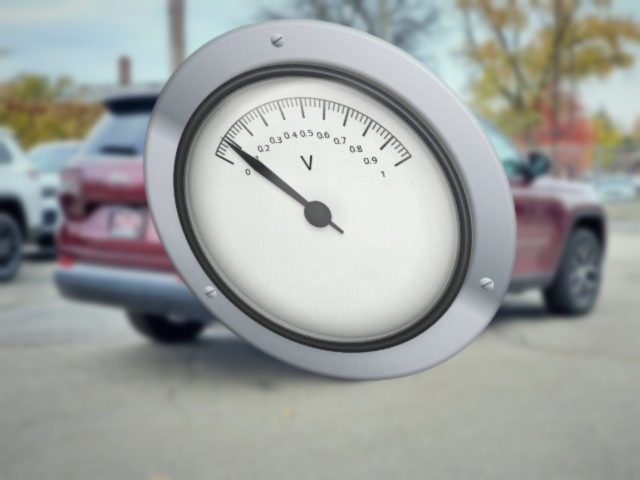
0.1 V
